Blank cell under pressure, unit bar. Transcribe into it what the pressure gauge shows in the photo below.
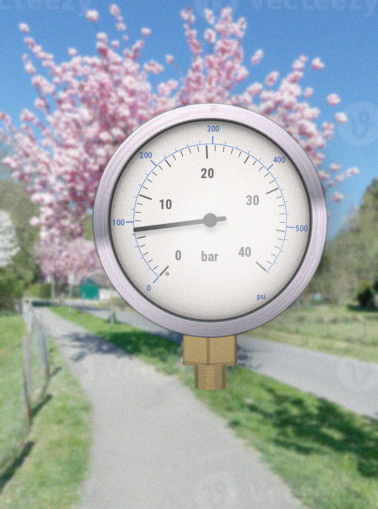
6 bar
